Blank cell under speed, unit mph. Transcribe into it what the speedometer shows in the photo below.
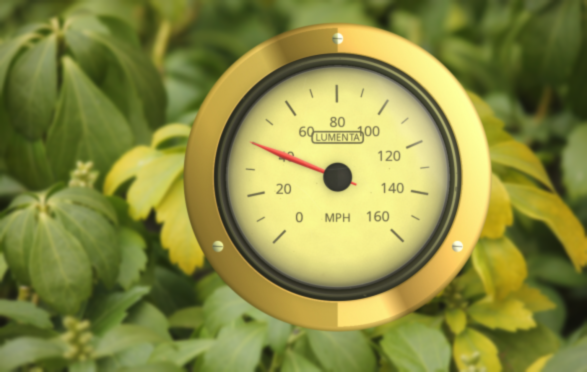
40 mph
